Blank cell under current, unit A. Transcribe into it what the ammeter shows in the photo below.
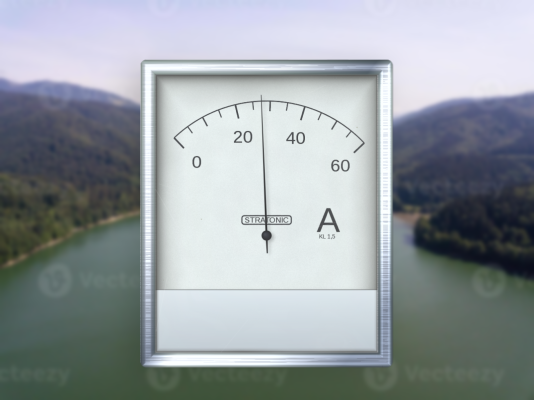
27.5 A
